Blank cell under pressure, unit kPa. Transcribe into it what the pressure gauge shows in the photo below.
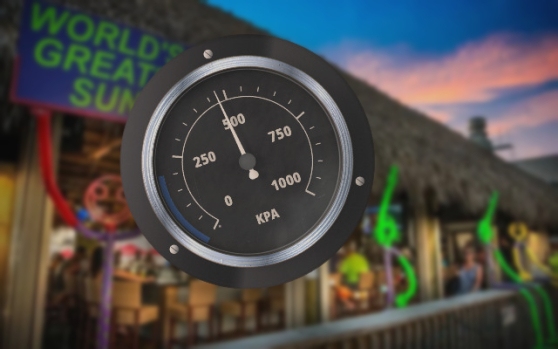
475 kPa
